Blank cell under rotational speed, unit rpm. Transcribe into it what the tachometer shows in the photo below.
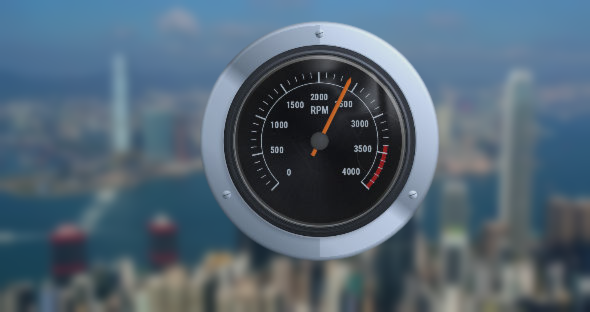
2400 rpm
